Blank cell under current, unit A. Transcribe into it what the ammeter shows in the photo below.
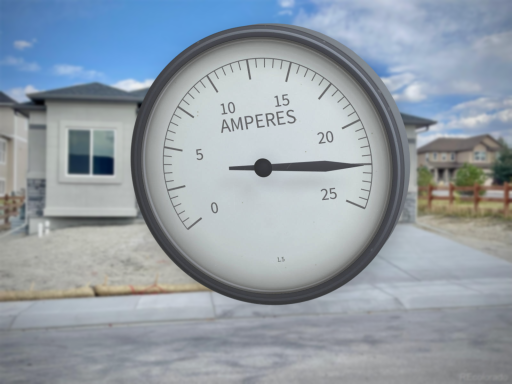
22.5 A
